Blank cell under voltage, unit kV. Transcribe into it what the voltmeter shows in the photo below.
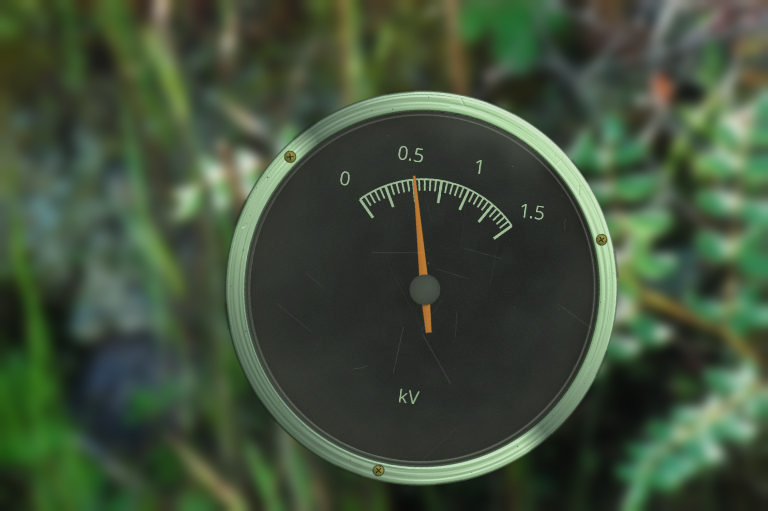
0.5 kV
